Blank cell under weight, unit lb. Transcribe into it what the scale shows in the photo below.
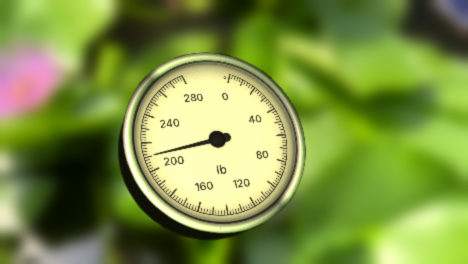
210 lb
